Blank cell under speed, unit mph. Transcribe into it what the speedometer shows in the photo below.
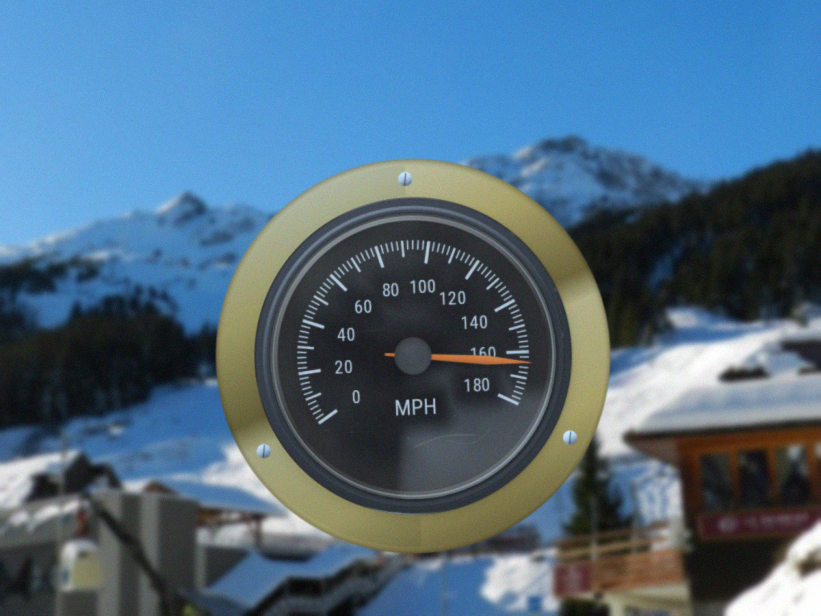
164 mph
